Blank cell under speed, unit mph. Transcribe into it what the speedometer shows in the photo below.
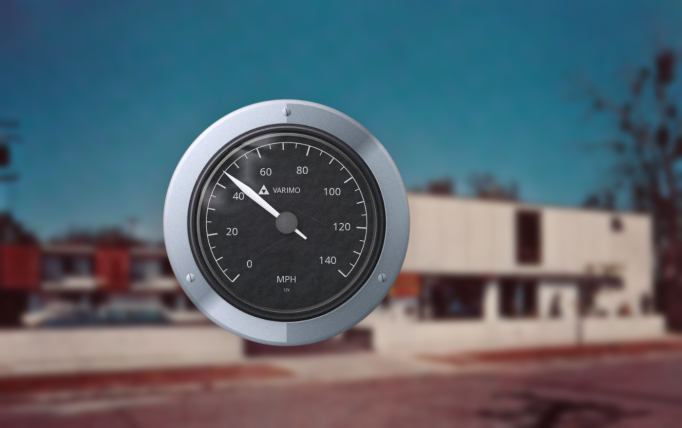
45 mph
